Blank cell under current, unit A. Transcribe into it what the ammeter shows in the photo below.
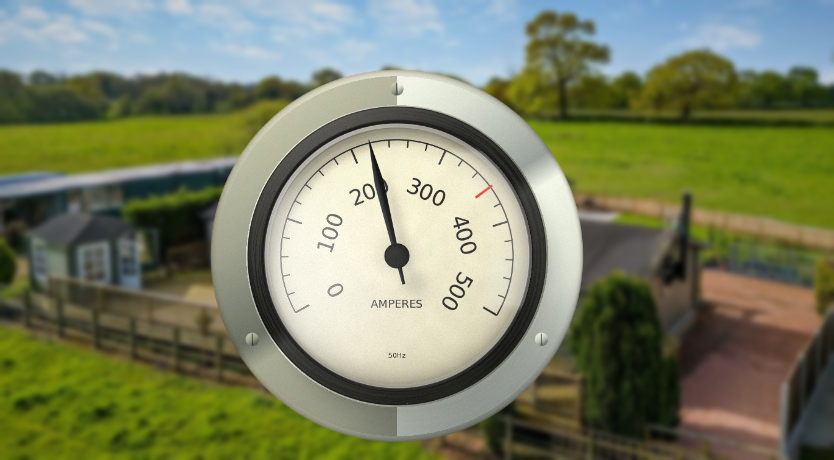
220 A
